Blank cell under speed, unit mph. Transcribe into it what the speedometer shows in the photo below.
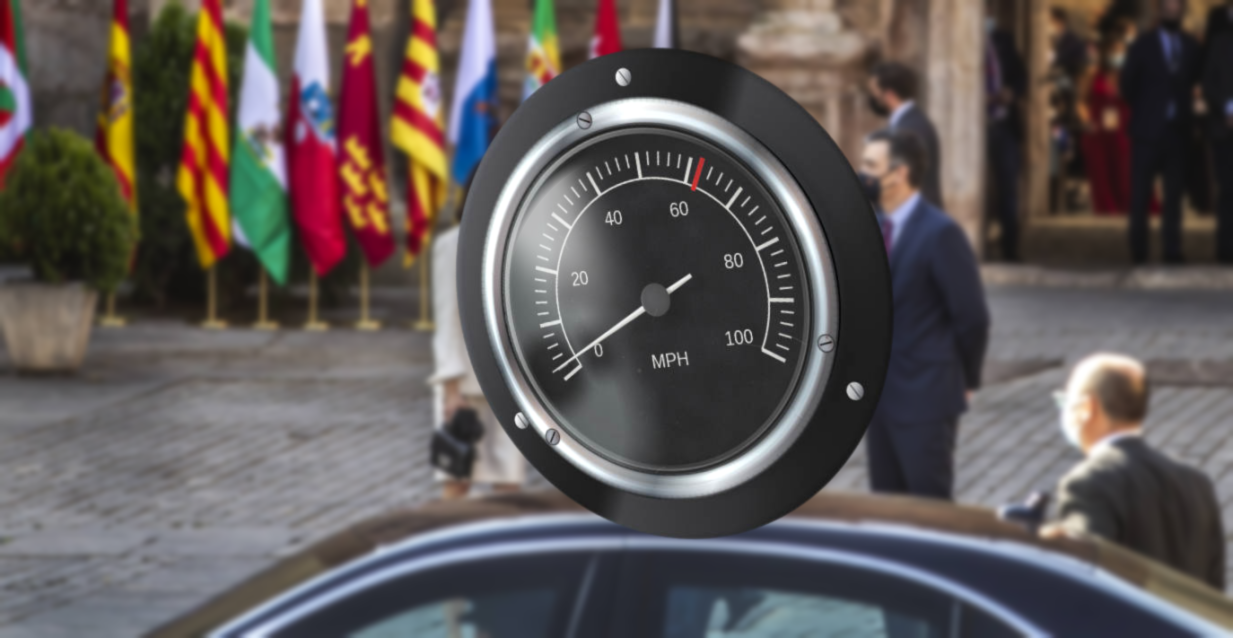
2 mph
